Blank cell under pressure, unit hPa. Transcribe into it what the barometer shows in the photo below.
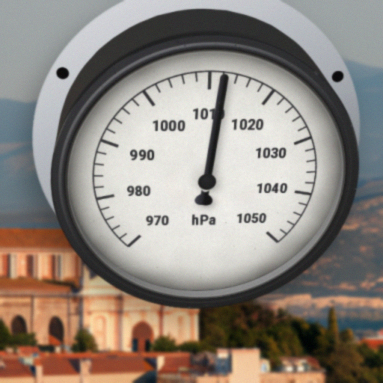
1012 hPa
